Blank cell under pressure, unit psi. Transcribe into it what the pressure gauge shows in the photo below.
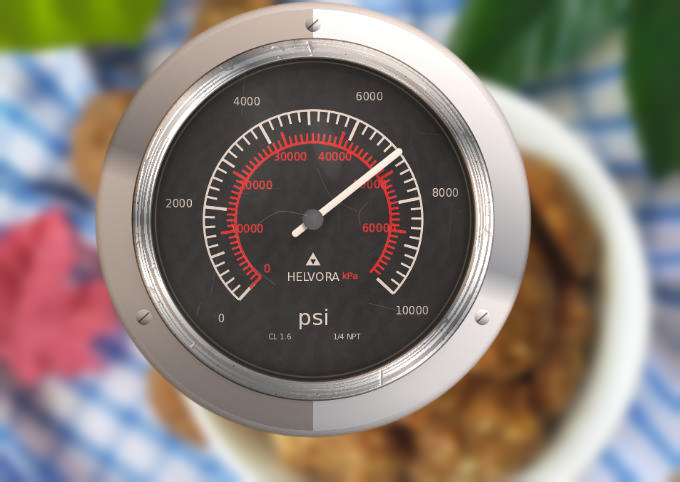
7000 psi
